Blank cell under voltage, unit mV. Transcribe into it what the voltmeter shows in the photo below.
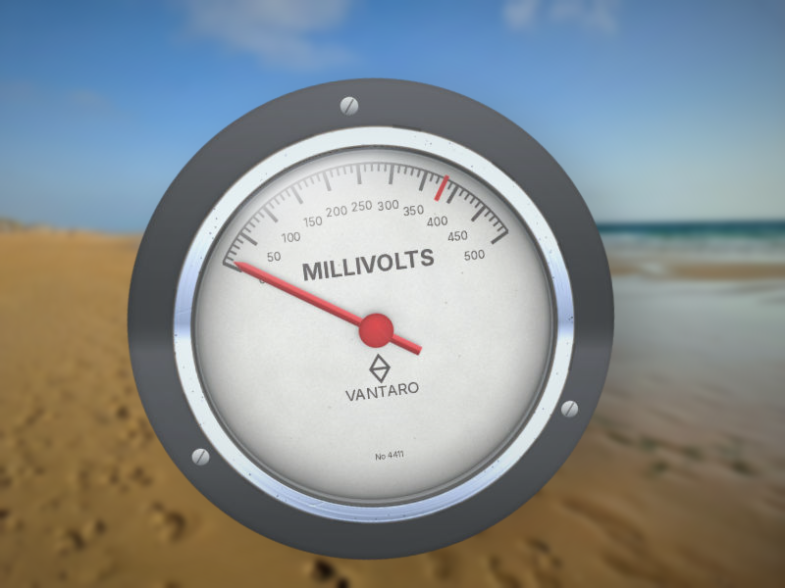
10 mV
